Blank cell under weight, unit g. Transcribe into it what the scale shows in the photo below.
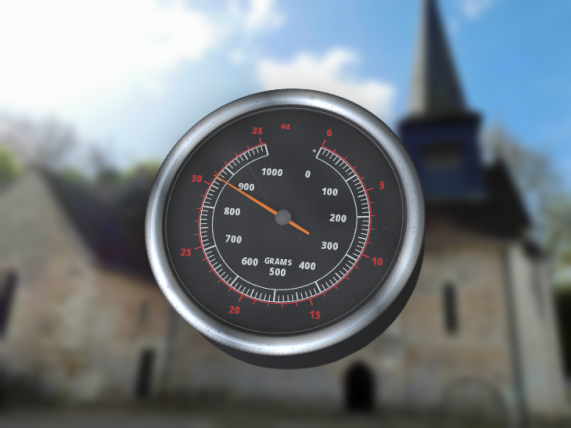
870 g
